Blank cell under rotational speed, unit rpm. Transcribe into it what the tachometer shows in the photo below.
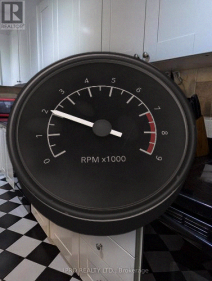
2000 rpm
